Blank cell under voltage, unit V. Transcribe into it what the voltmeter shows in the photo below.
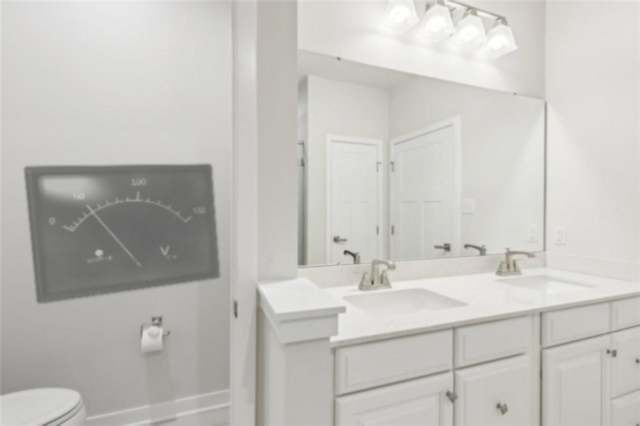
50 V
